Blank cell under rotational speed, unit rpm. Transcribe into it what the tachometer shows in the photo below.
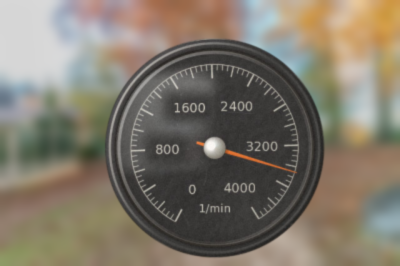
3450 rpm
